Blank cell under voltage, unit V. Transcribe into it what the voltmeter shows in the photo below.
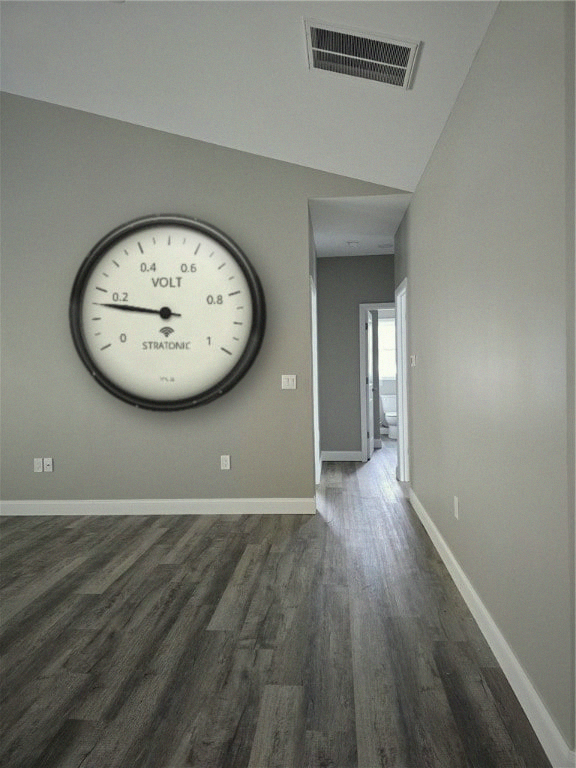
0.15 V
